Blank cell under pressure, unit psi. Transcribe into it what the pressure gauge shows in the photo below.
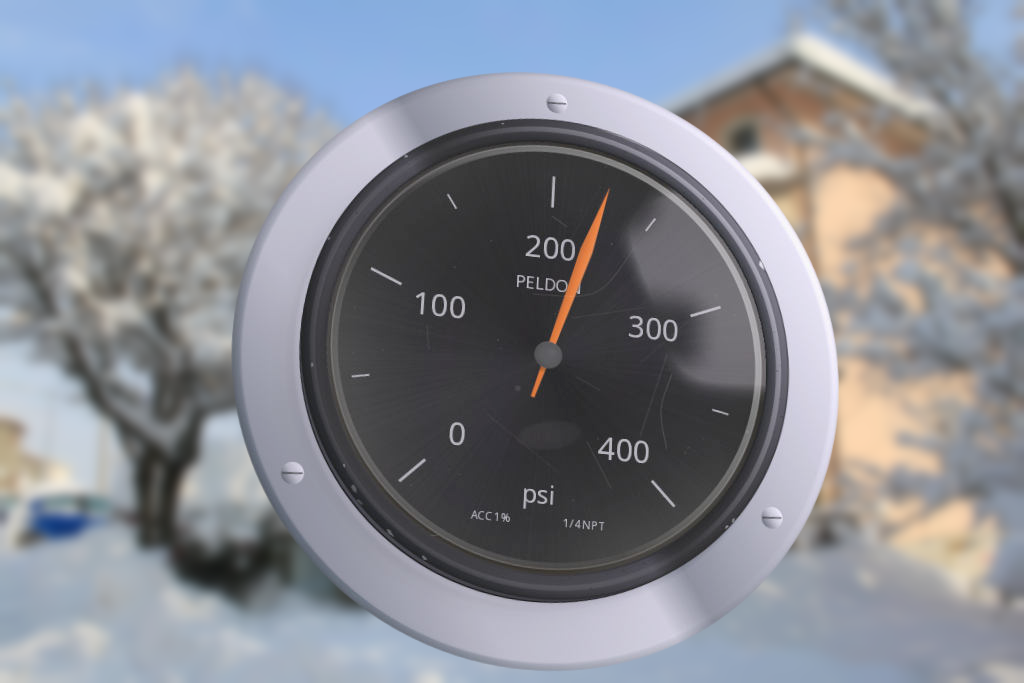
225 psi
